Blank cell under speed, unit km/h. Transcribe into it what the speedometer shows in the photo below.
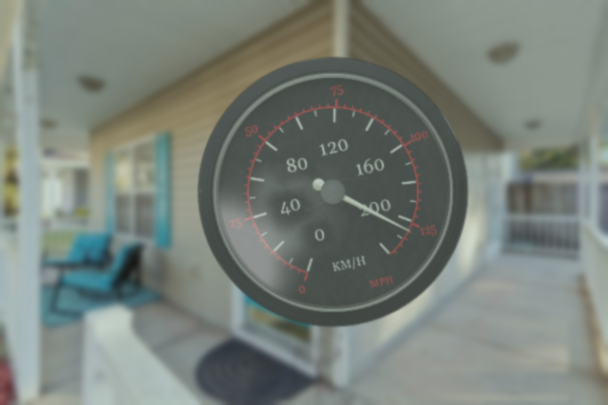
205 km/h
